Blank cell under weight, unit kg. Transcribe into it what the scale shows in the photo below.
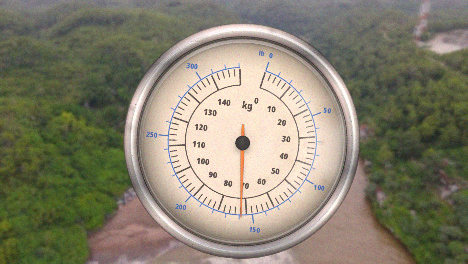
72 kg
